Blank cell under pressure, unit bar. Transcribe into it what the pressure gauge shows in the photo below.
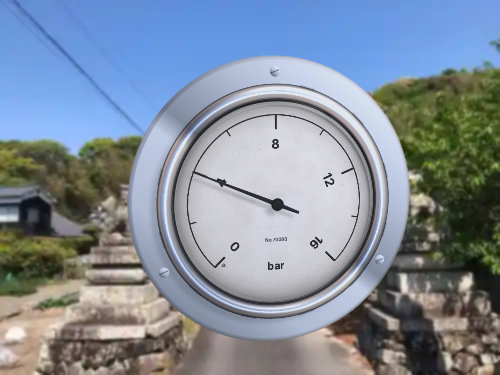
4 bar
